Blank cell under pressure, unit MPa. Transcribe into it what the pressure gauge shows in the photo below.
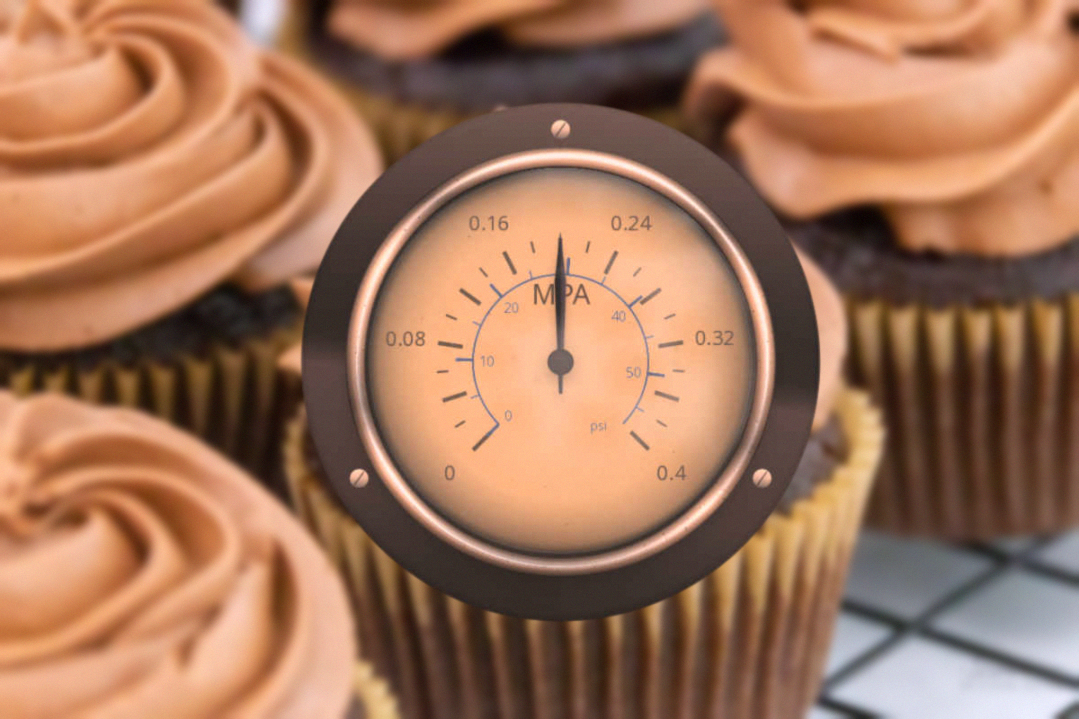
0.2 MPa
